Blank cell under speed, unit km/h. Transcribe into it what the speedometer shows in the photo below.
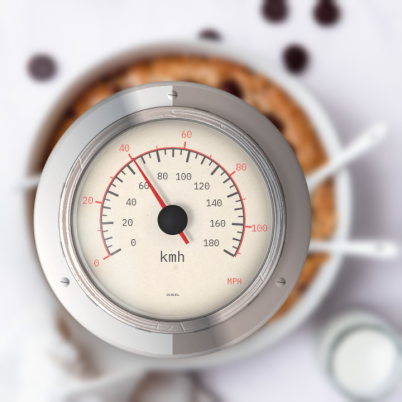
65 km/h
